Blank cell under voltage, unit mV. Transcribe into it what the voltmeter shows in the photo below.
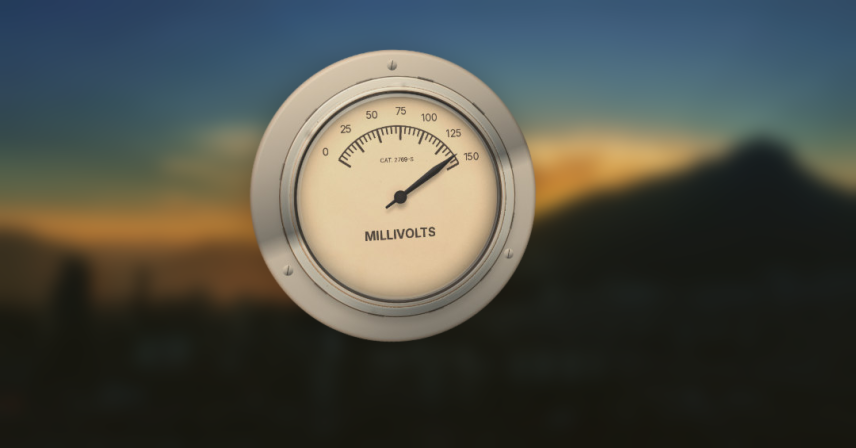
140 mV
